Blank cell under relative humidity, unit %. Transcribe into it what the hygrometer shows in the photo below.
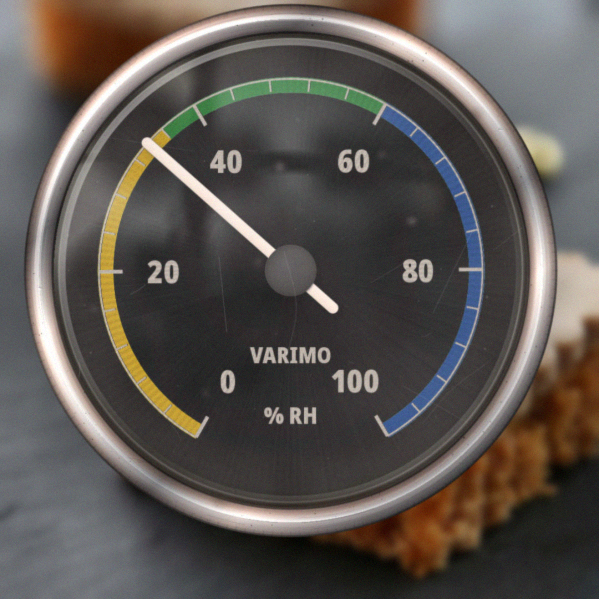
34 %
